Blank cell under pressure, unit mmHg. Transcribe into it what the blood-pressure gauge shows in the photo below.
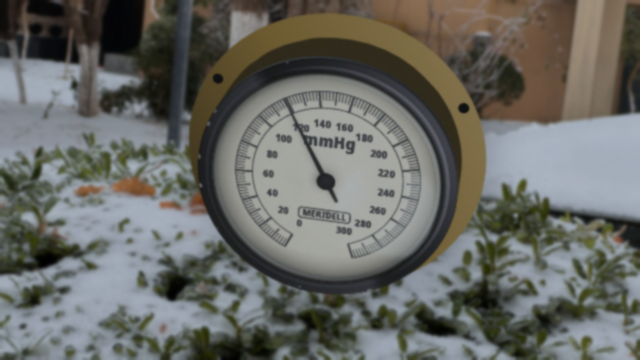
120 mmHg
